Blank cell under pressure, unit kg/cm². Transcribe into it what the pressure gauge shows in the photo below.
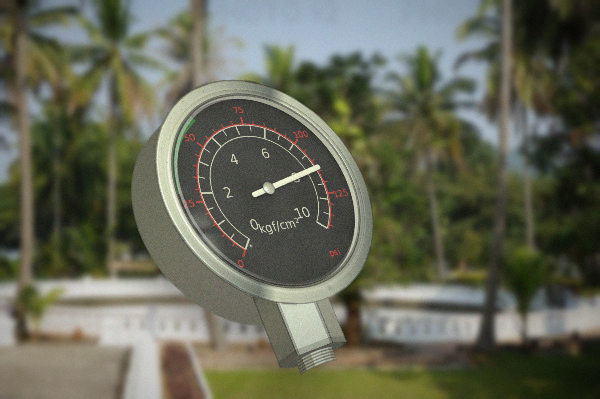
8 kg/cm²
